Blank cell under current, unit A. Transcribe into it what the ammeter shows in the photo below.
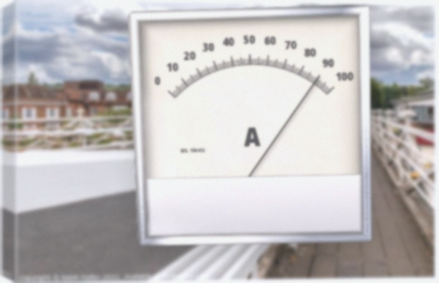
90 A
